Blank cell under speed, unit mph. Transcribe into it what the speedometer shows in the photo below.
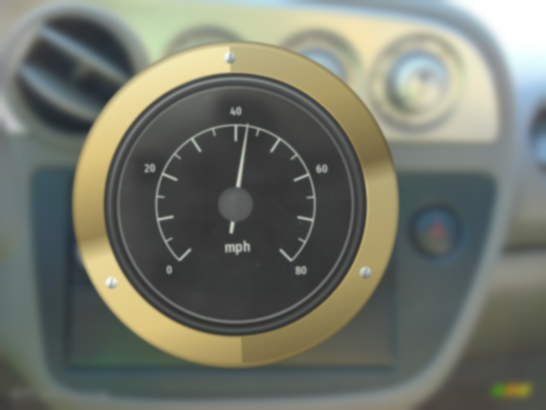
42.5 mph
